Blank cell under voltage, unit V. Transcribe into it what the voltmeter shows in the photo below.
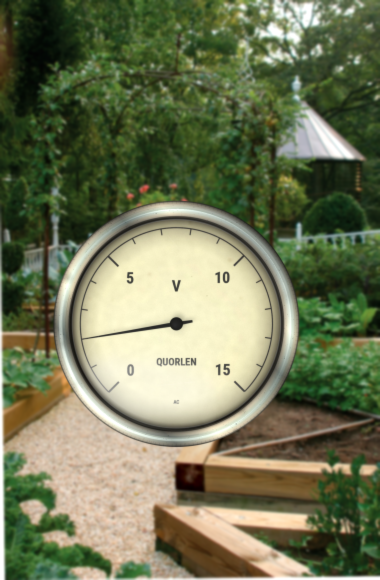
2 V
